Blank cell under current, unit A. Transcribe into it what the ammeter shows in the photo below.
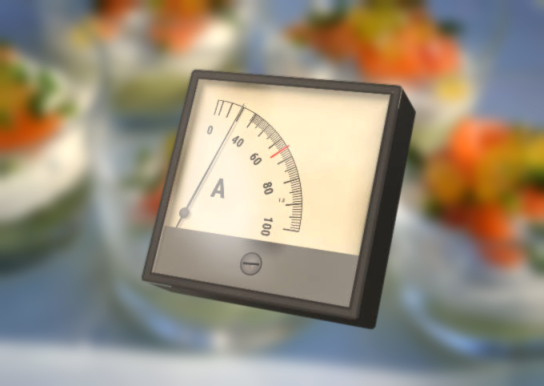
30 A
